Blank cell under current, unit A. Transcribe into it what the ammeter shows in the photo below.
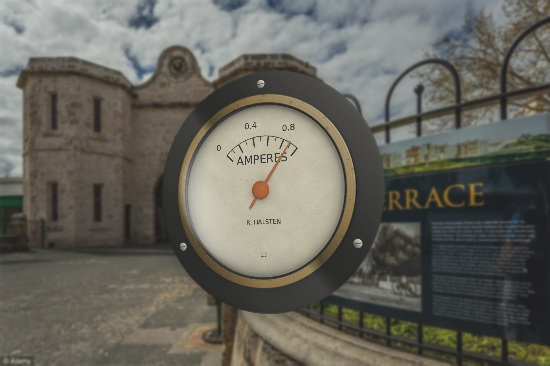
0.9 A
